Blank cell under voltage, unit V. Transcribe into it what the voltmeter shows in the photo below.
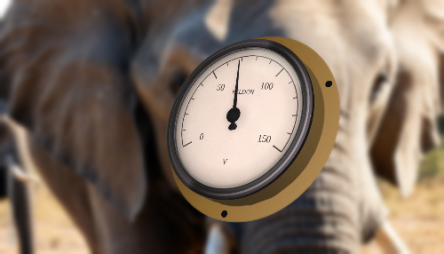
70 V
